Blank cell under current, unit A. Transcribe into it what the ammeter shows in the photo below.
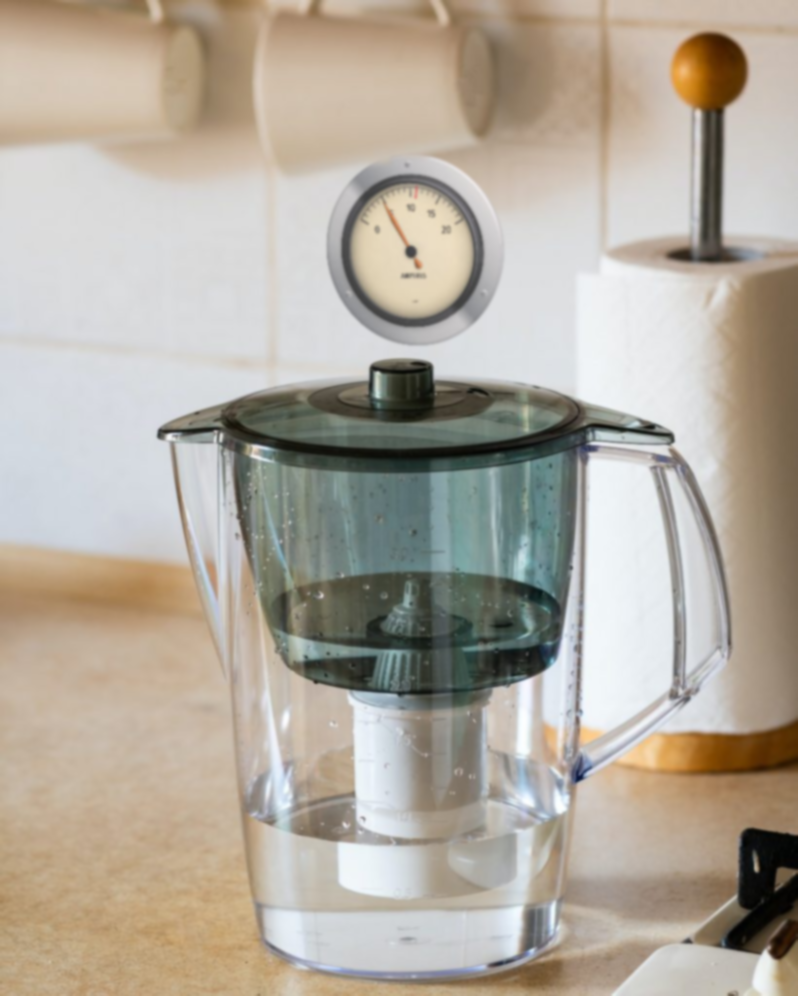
5 A
